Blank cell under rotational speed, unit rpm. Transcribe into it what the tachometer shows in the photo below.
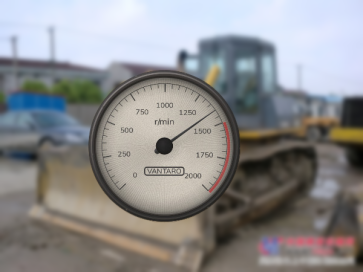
1400 rpm
